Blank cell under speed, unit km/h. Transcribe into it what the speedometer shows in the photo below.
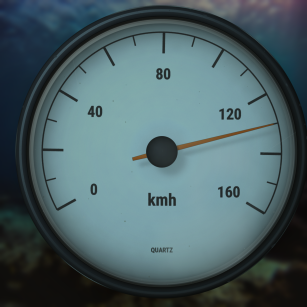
130 km/h
